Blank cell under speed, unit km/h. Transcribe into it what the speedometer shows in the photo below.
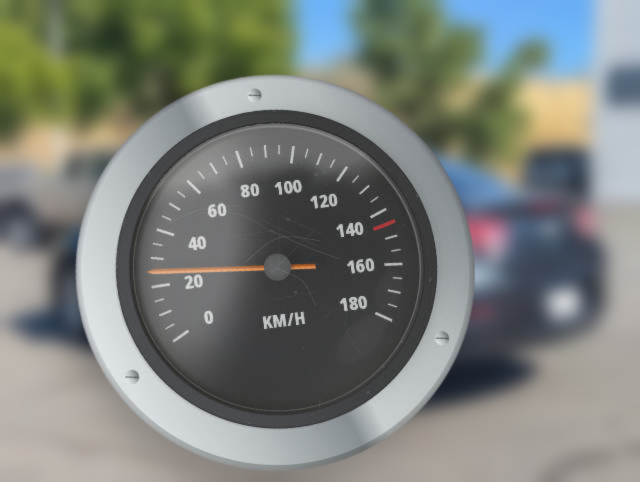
25 km/h
